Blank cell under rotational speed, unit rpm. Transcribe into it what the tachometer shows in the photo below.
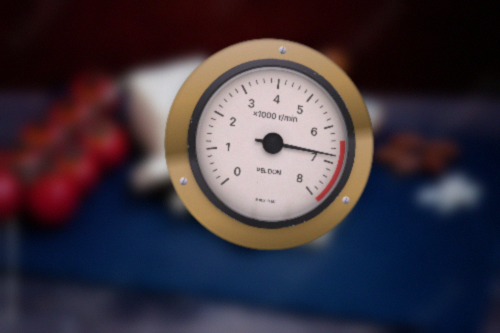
6800 rpm
